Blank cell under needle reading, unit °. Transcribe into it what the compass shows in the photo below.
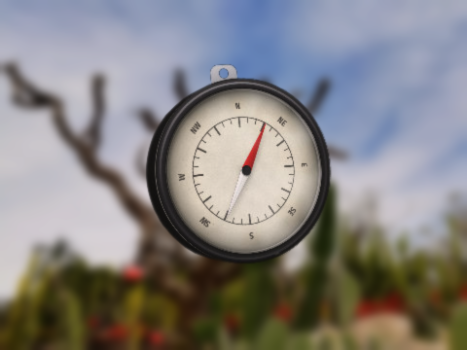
30 °
